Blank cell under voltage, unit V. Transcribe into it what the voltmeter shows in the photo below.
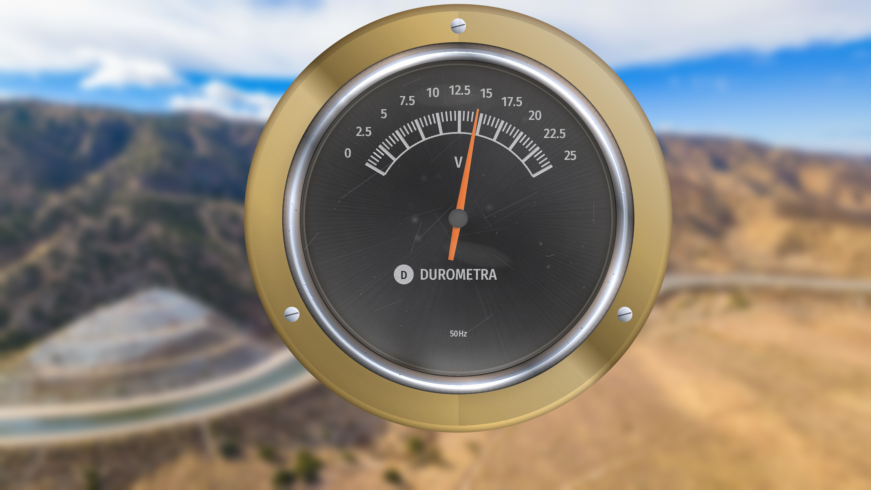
14.5 V
